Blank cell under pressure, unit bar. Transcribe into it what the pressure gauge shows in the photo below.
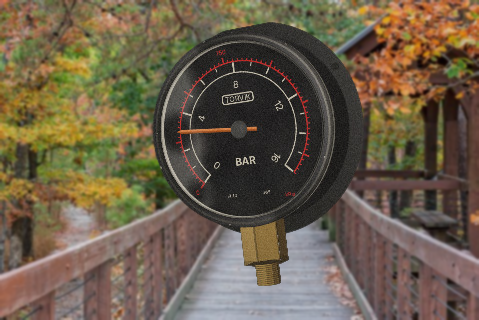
3 bar
